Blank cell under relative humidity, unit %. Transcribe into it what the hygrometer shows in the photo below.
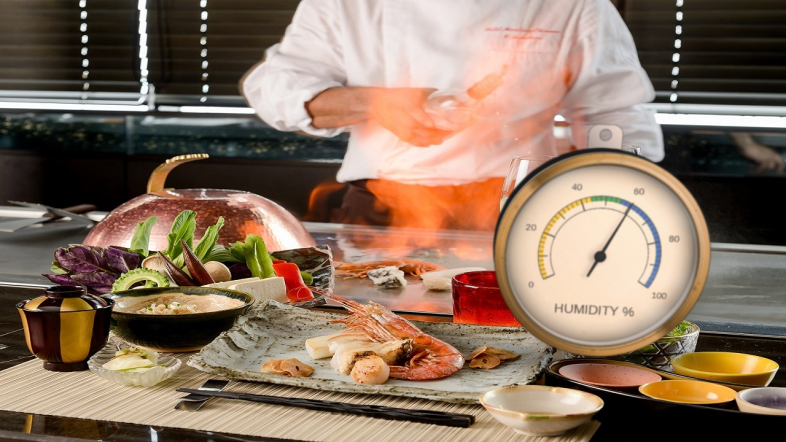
60 %
